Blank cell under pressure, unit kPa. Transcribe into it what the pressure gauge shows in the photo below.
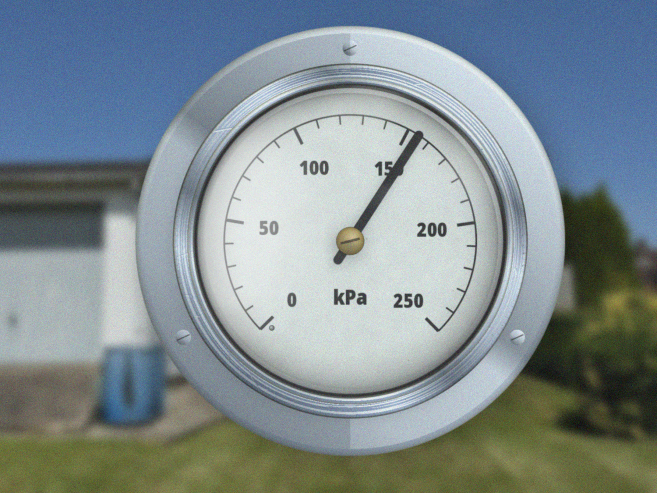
155 kPa
